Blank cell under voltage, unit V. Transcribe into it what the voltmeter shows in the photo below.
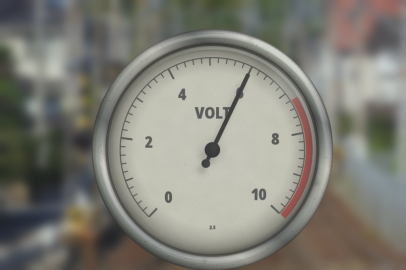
6 V
